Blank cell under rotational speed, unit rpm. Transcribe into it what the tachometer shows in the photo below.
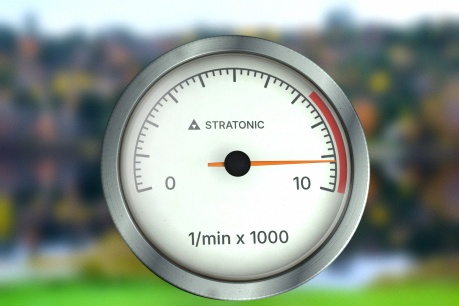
9200 rpm
